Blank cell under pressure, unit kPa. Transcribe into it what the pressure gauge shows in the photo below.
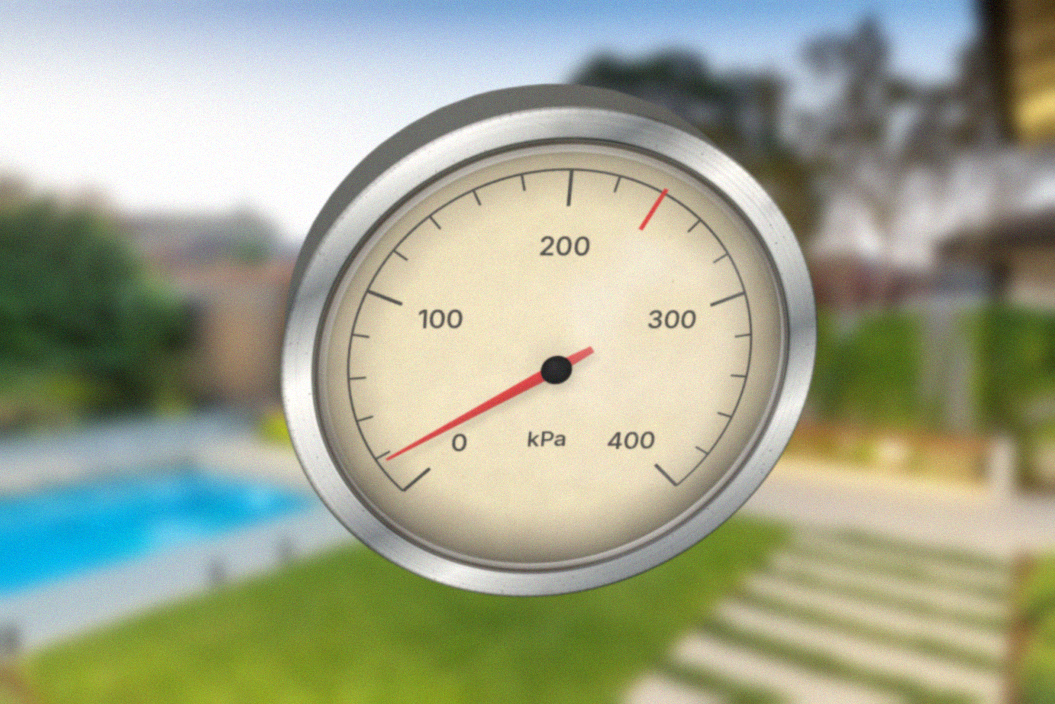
20 kPa
